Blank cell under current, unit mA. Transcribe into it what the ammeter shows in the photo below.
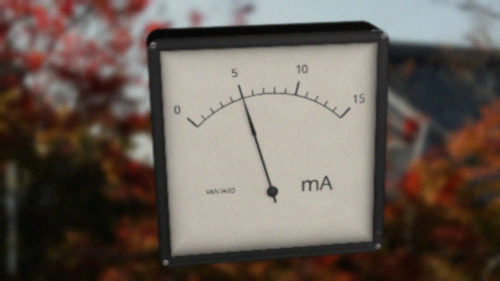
5 mA
